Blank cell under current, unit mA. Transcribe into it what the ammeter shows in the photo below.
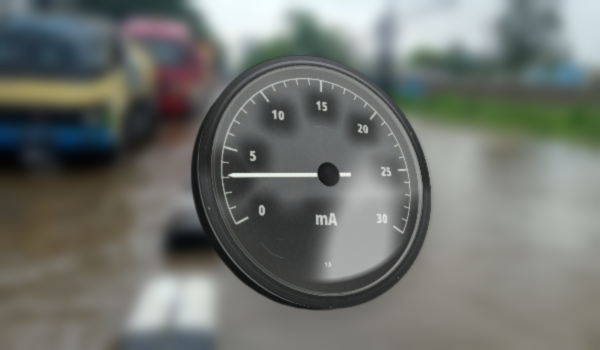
3 mA
